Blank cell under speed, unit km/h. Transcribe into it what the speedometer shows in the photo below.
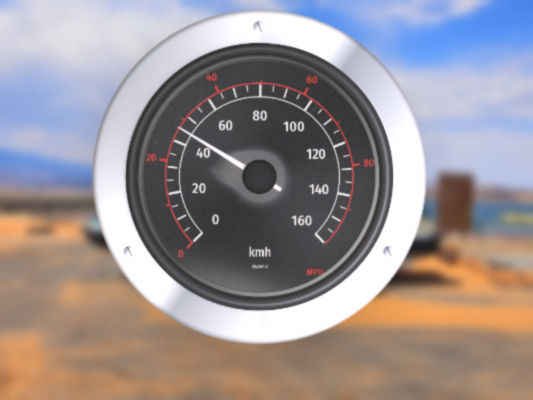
45 km/h
